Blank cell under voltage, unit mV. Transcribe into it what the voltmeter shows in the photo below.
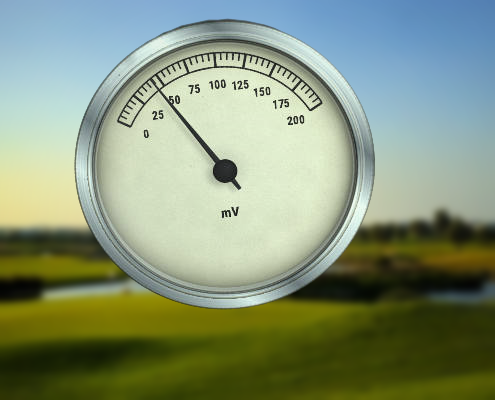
45 mV
